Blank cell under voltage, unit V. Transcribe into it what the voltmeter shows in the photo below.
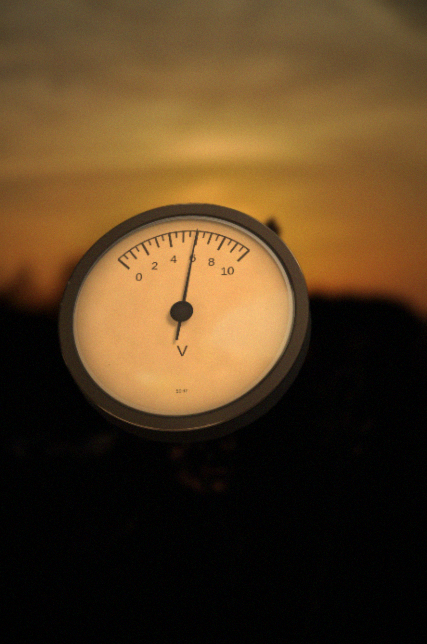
6 V
